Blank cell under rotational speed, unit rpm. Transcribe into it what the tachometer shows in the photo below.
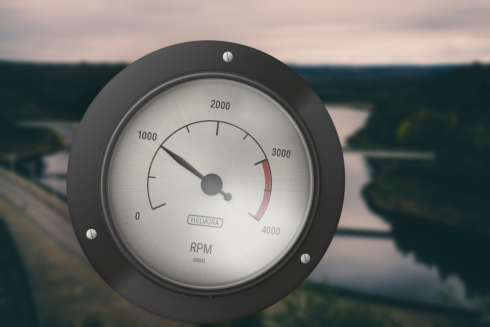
1000 rpm
